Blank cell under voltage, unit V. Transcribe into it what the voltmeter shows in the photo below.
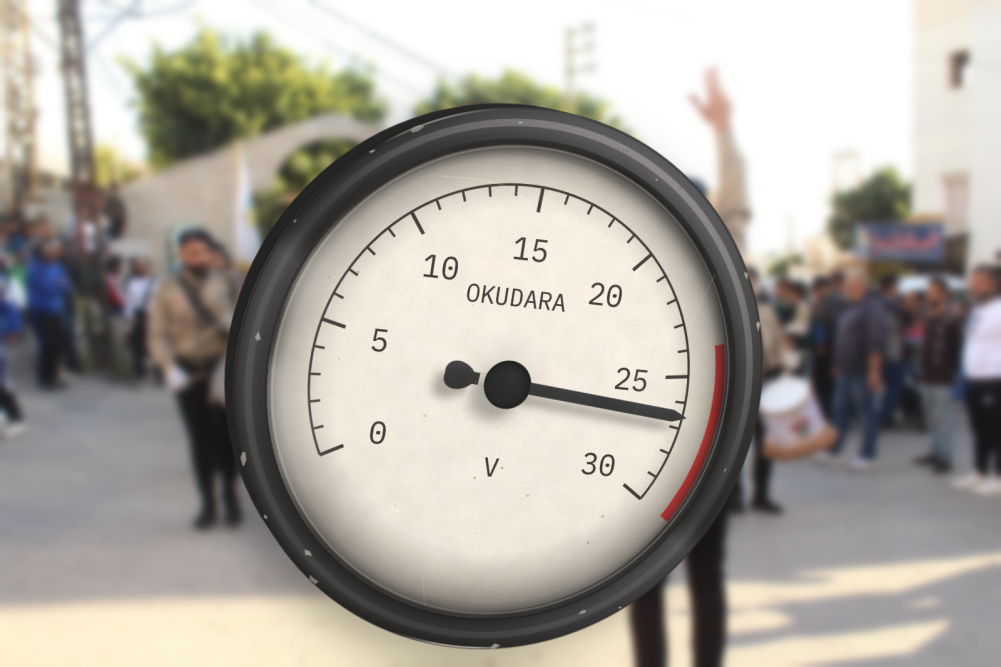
26.5 V
